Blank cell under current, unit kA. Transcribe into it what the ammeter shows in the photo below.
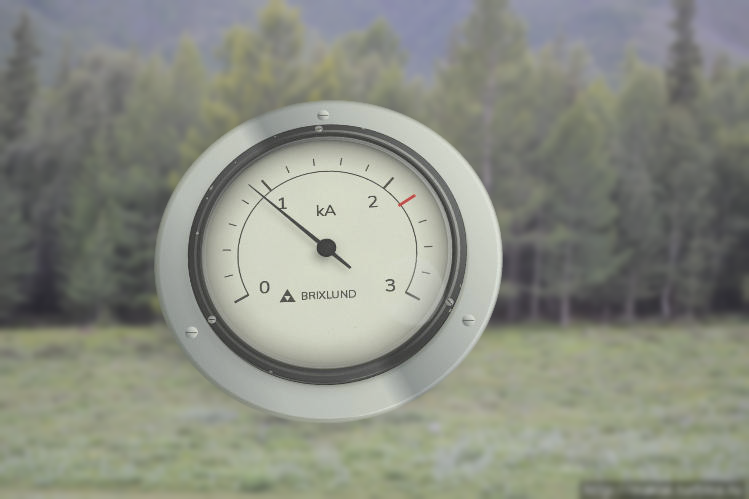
0.9 kA
